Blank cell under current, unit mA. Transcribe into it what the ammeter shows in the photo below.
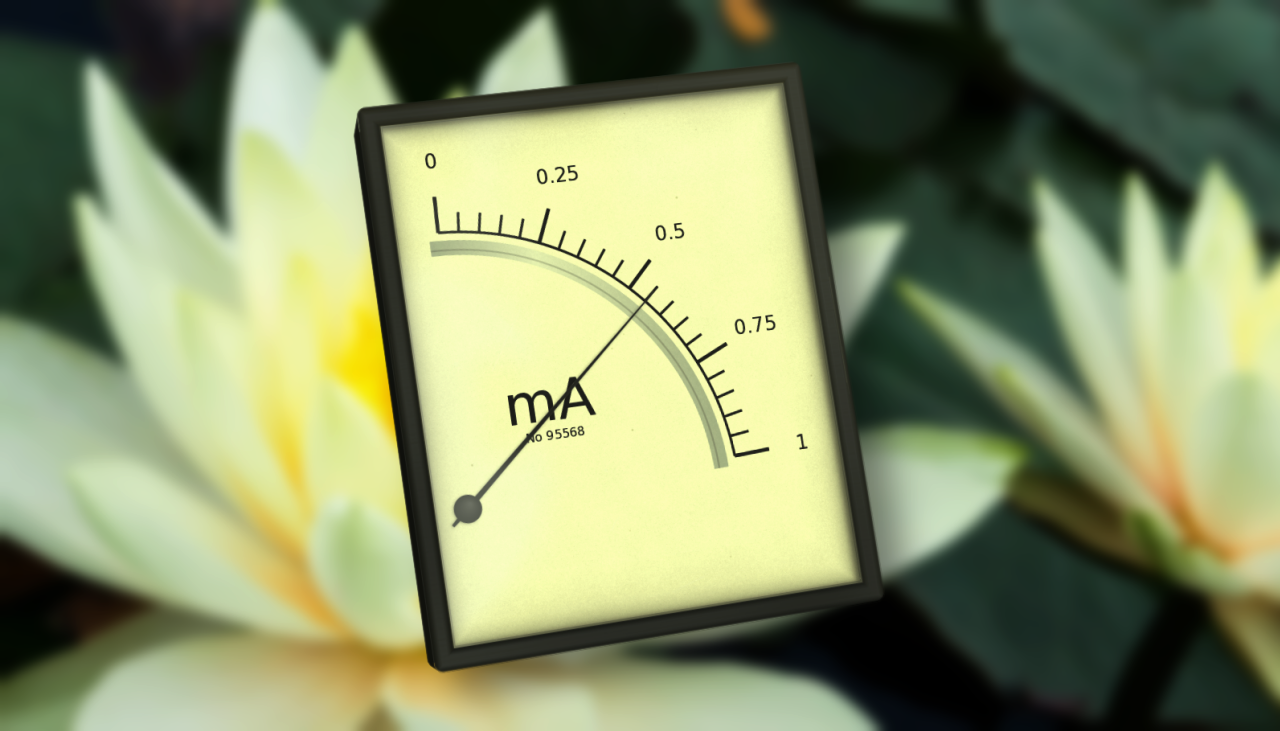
0.55 mA
